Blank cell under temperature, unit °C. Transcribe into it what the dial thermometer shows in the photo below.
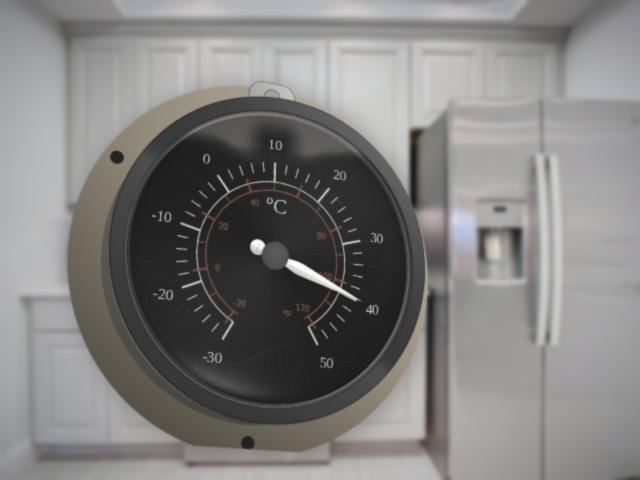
40 °C
